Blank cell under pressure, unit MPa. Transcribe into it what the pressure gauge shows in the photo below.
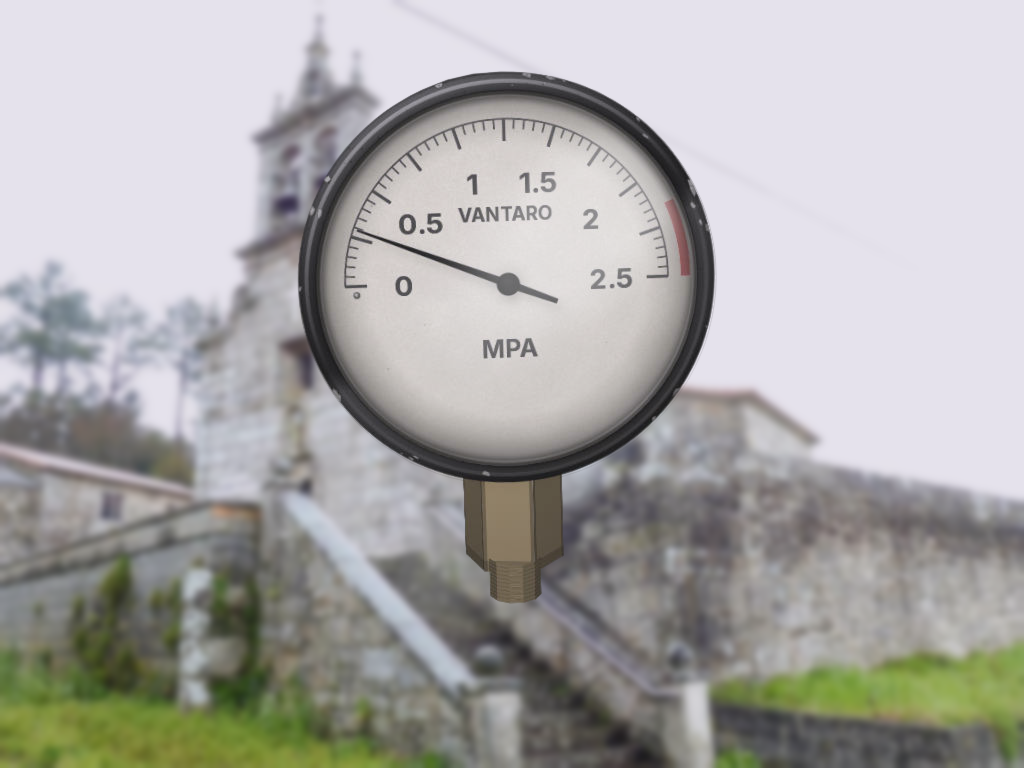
0.3 MPa
